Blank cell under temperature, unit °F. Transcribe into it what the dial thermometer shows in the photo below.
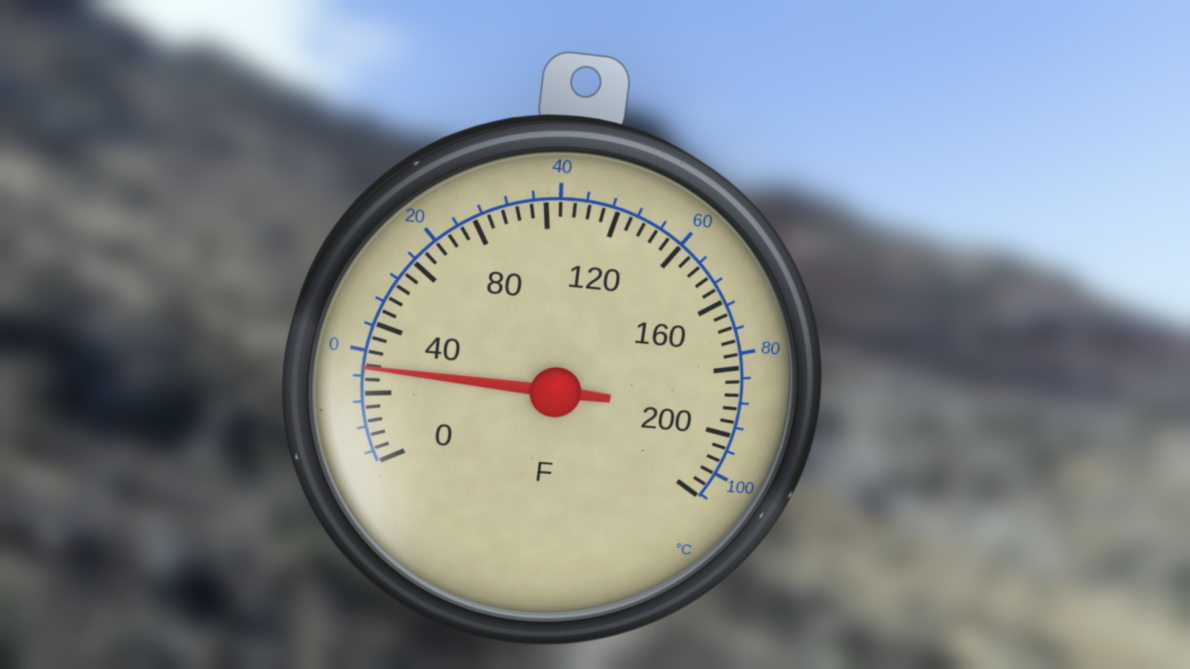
28 °F
